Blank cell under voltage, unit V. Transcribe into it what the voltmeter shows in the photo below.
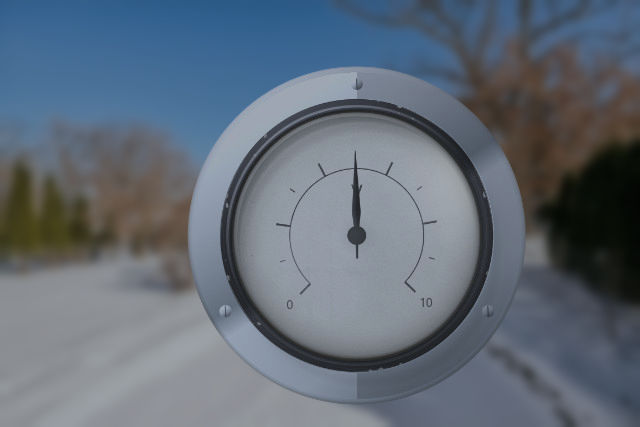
5 V
